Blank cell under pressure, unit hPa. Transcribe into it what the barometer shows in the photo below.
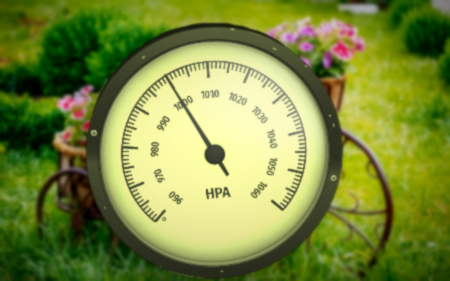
1000 hPa
